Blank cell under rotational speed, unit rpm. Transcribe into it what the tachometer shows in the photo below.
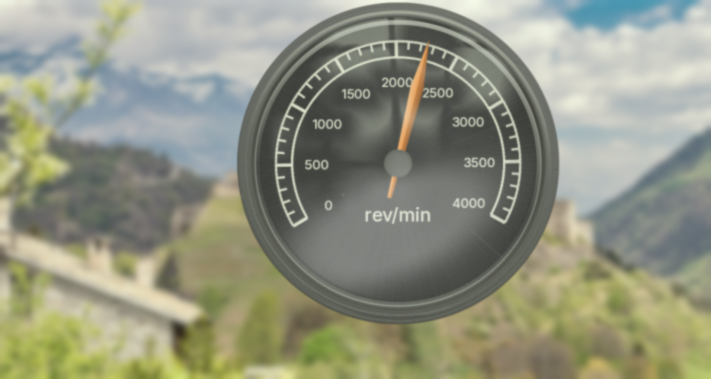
2250 rpm
